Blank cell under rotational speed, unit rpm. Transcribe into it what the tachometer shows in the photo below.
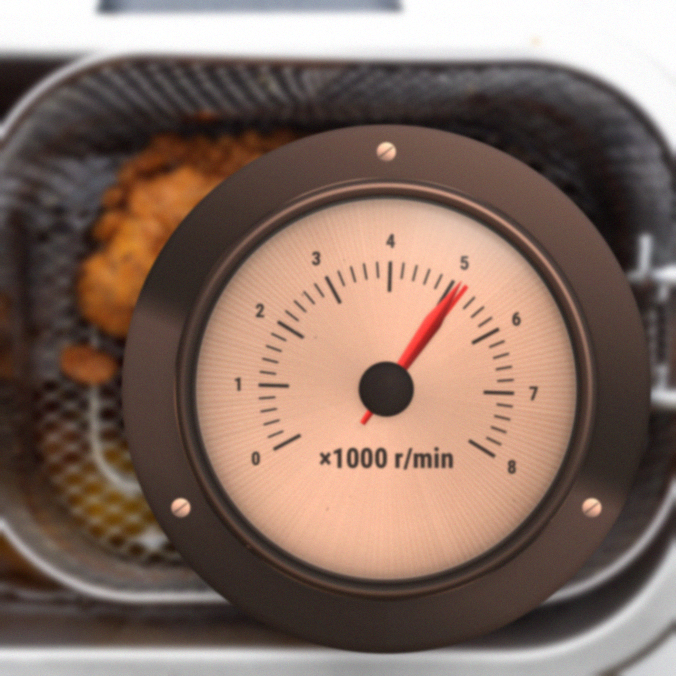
5100 rpm
